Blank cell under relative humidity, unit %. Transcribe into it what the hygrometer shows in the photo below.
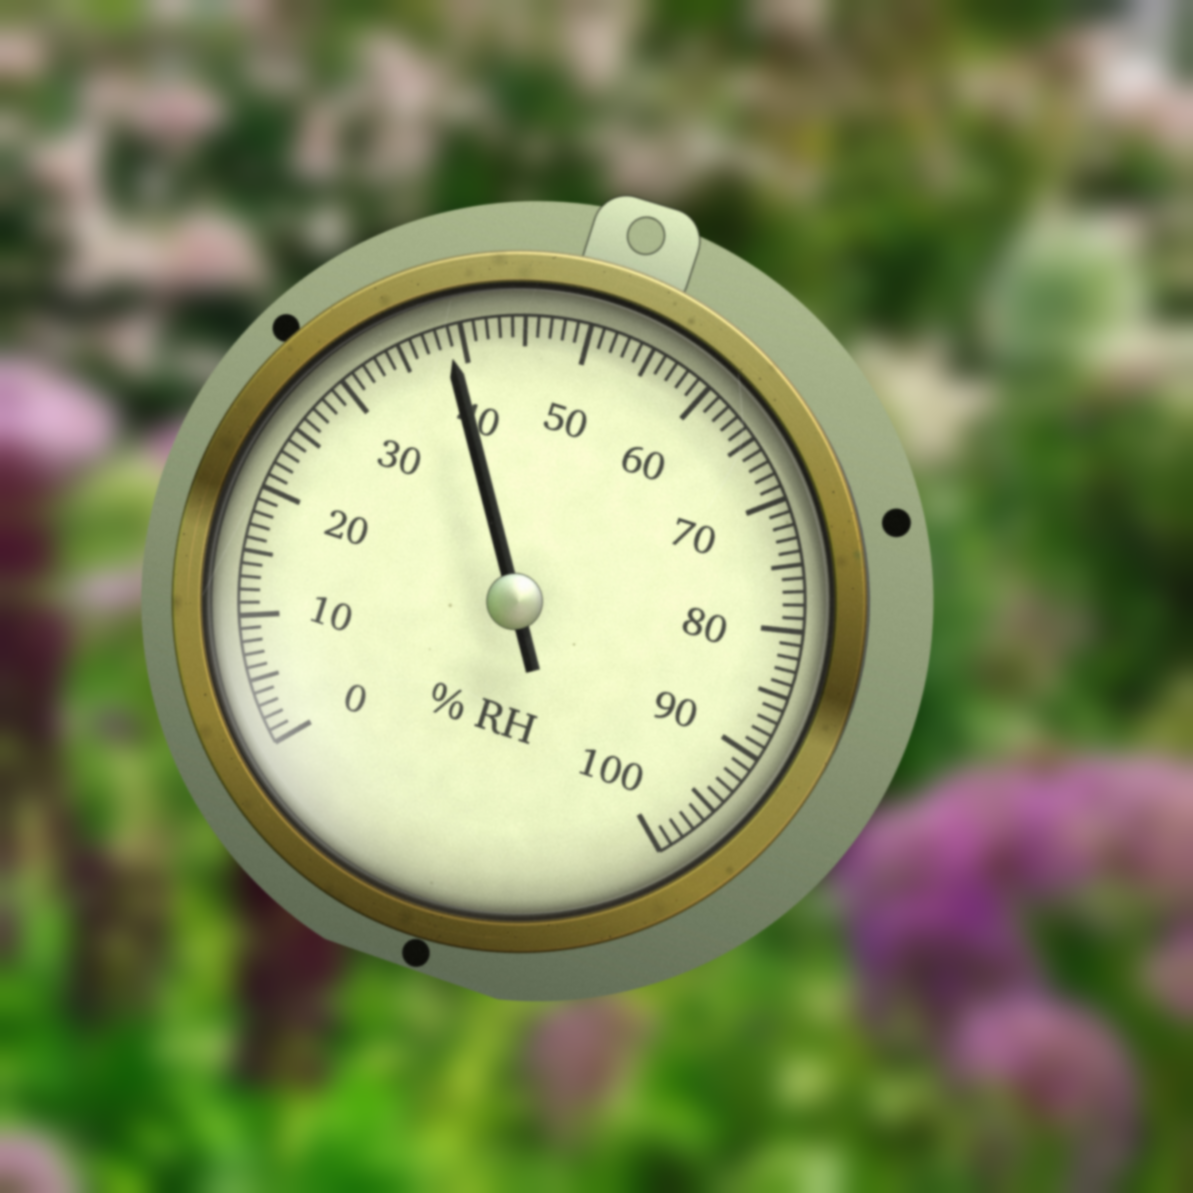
39 %
